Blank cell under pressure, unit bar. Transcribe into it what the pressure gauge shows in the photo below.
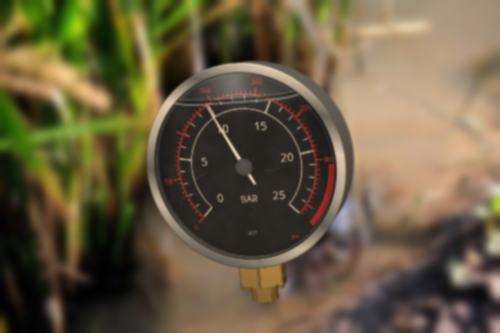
10 bar
